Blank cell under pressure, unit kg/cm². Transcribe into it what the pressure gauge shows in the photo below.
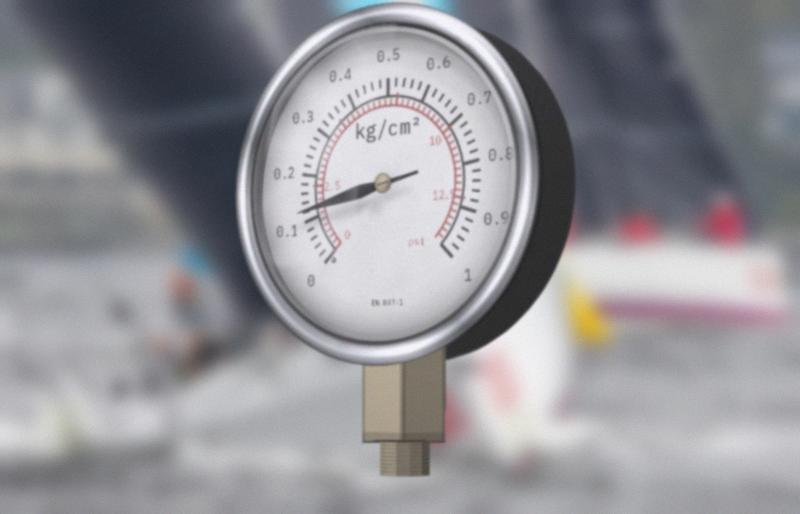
0.12 kg/cm²
